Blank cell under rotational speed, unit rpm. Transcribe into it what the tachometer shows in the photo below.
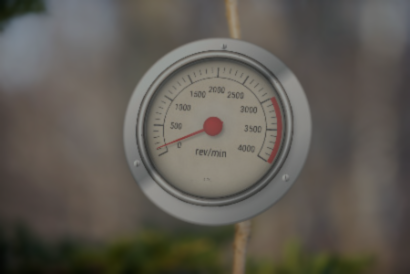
100 rpm
